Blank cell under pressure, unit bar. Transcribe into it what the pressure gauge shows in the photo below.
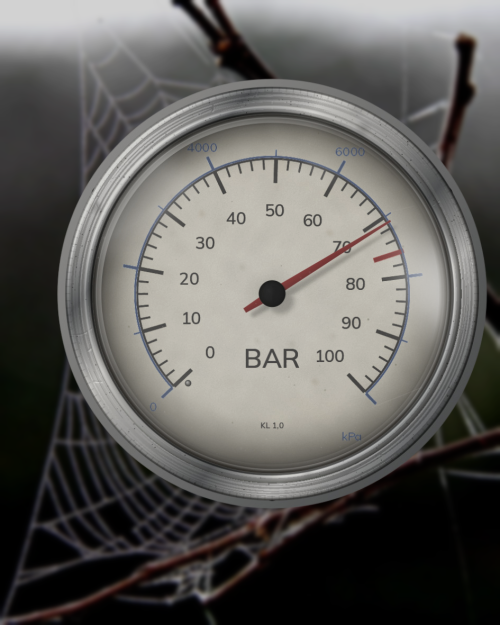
71 bar
